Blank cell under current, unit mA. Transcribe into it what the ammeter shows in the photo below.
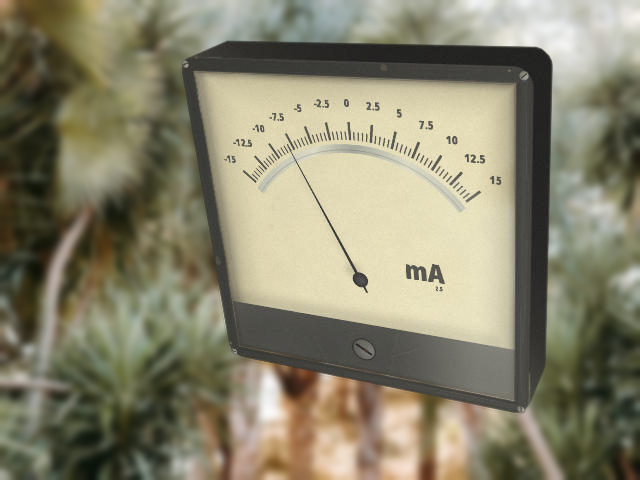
-7.5 mA
